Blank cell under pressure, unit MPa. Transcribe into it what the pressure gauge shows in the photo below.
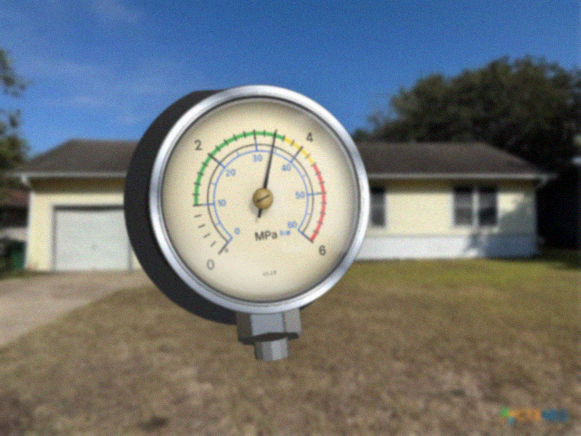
3.4 MPa
